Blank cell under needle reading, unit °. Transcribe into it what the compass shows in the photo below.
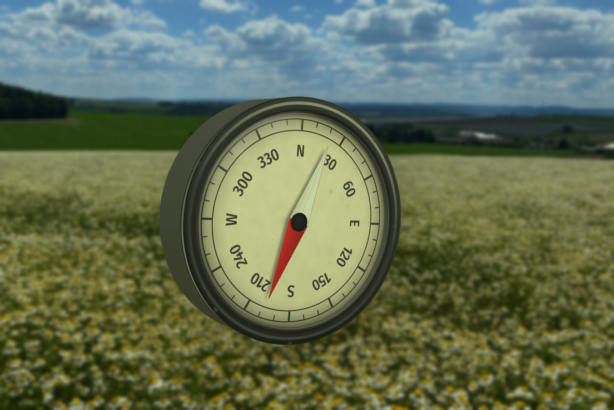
200 °
